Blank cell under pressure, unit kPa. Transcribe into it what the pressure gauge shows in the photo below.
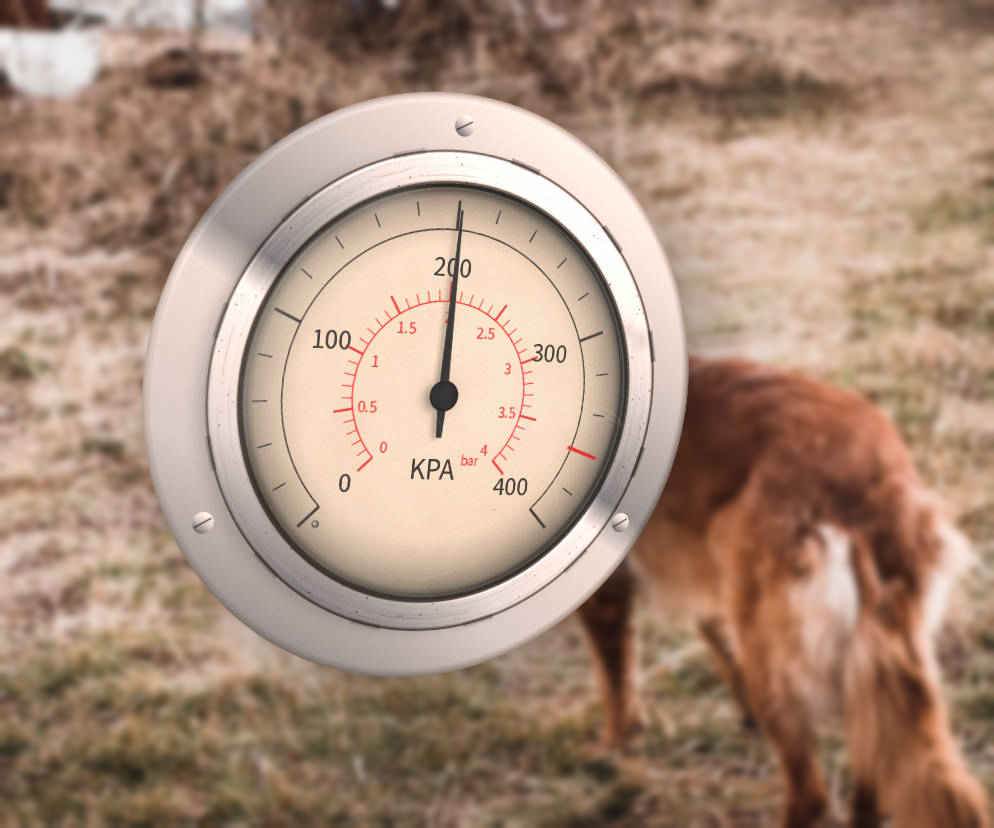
200 kPa
